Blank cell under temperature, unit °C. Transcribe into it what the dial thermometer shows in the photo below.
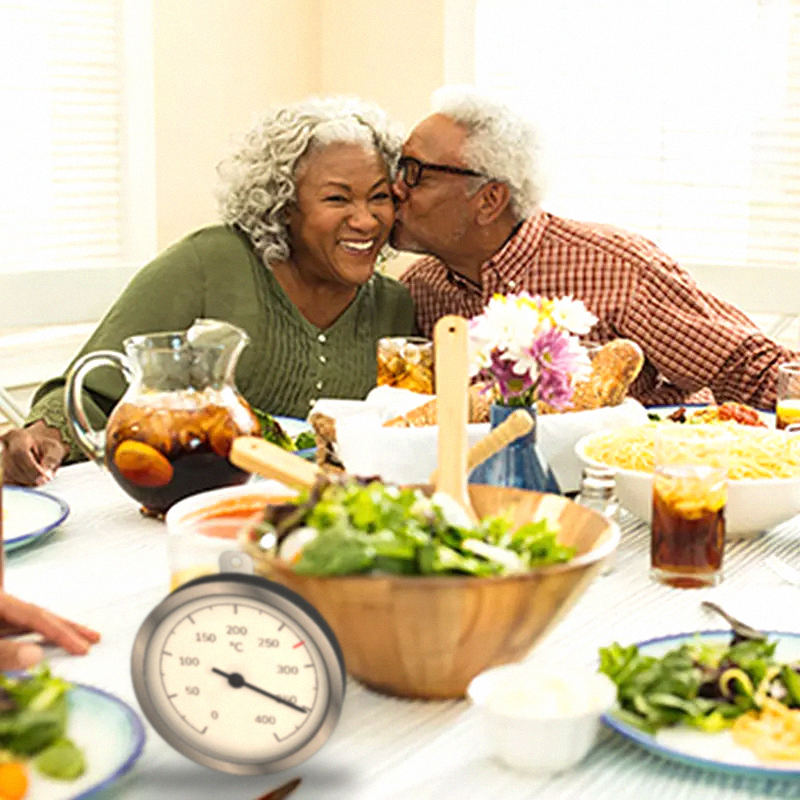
350 °C
